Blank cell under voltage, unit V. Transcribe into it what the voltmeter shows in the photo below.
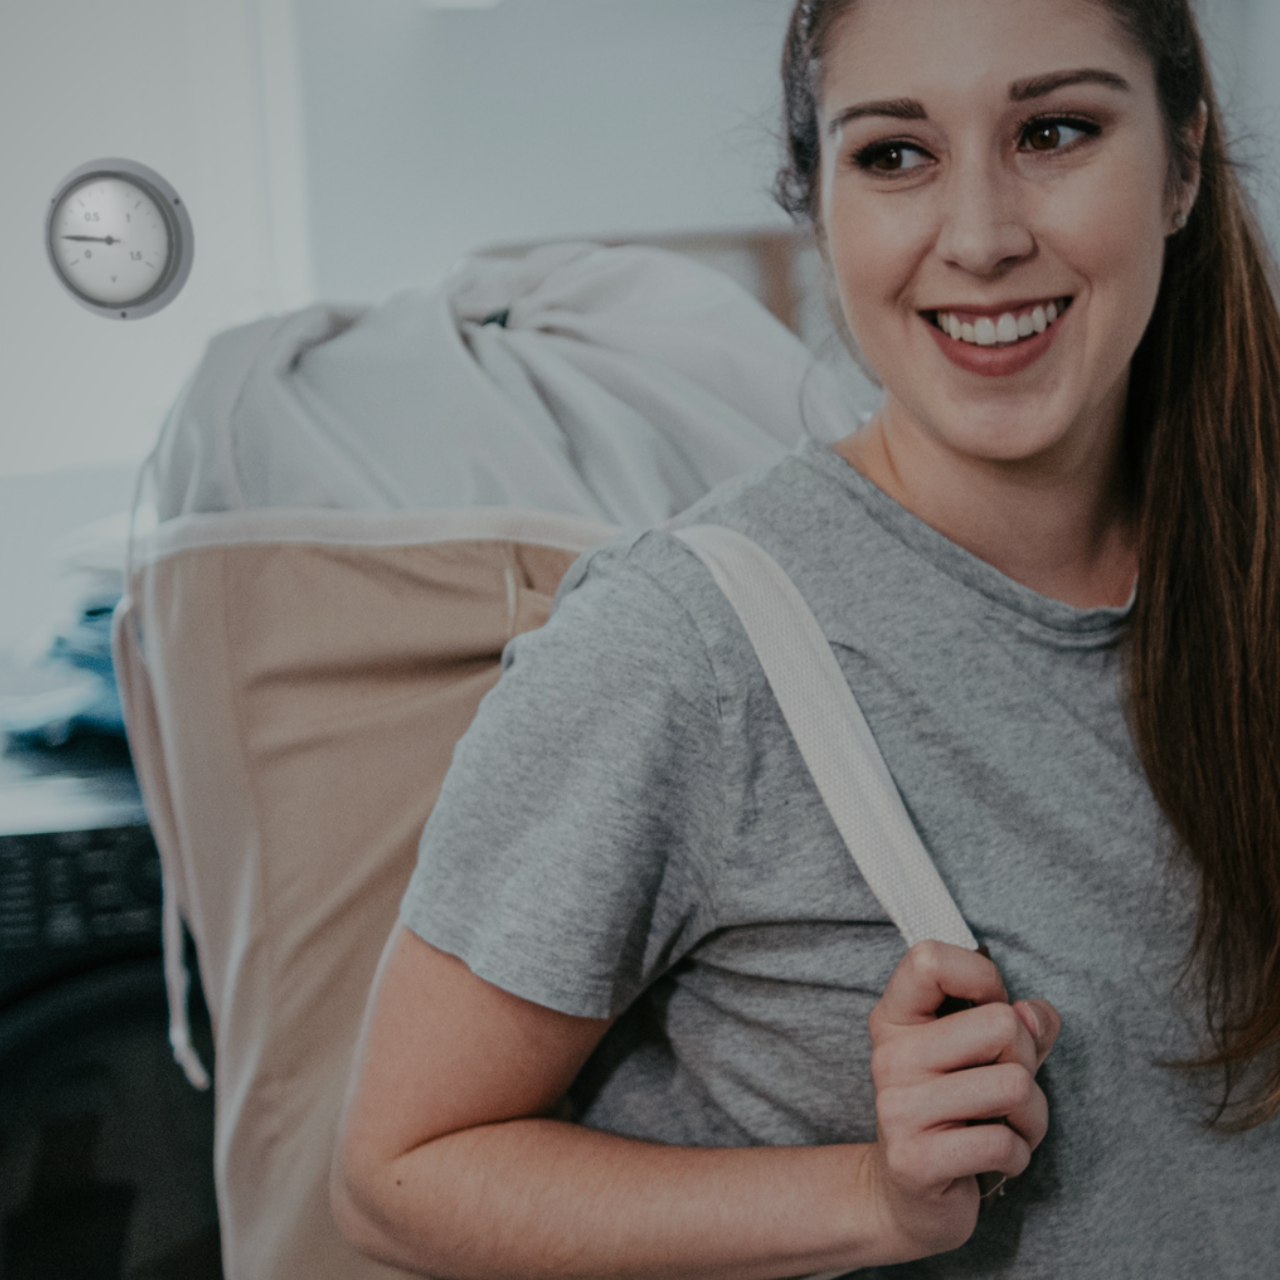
0.2 V
